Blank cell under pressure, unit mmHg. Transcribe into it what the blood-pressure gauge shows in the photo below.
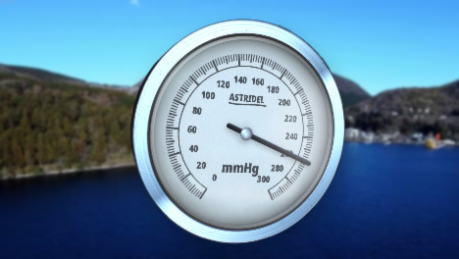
260 mmHg
